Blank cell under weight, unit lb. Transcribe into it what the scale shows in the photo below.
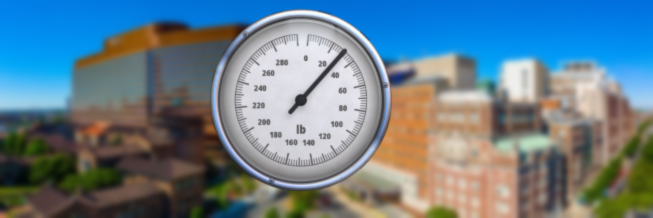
30 lb
